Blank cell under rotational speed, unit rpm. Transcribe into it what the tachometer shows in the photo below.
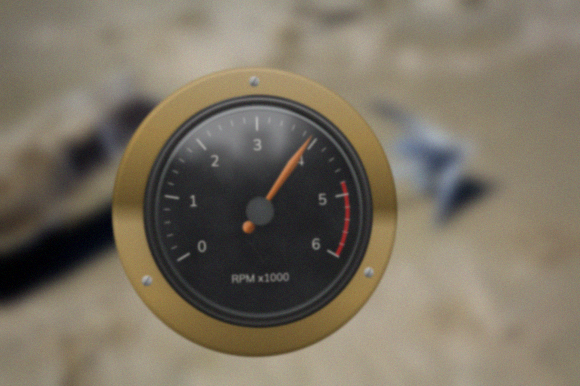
3900 rpm
